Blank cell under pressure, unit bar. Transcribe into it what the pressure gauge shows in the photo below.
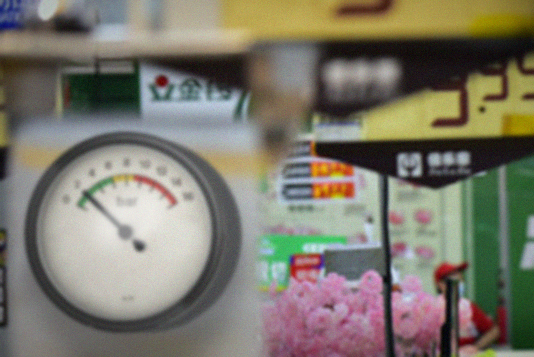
2 bar
